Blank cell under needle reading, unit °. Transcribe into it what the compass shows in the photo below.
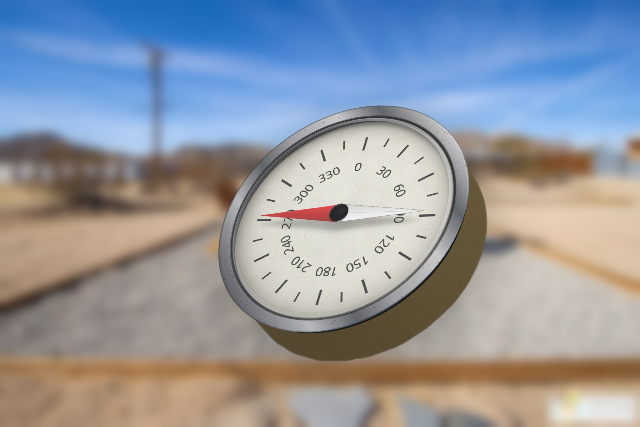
270 °
